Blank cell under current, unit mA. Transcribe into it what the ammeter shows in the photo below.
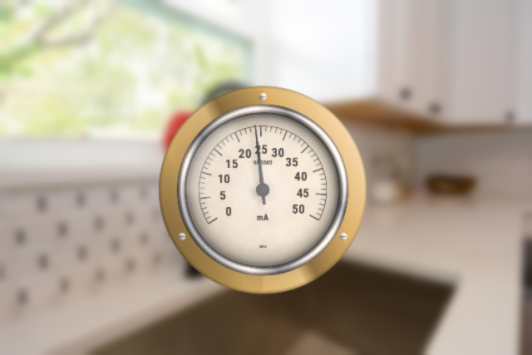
24 mA
